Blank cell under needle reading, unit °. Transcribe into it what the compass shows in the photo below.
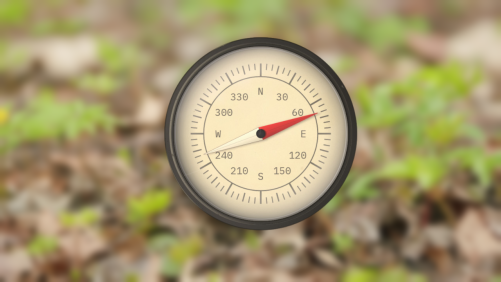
70 °
